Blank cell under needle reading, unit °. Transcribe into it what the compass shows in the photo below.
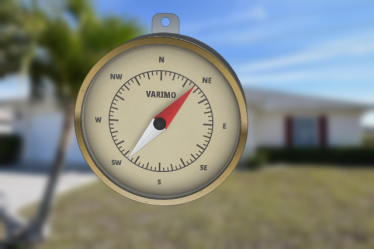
40 °
